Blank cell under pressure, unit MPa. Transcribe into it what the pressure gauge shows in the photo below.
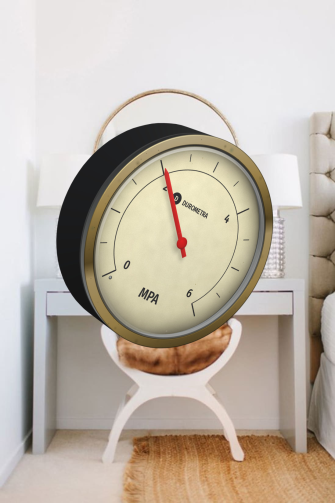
2 MPa
